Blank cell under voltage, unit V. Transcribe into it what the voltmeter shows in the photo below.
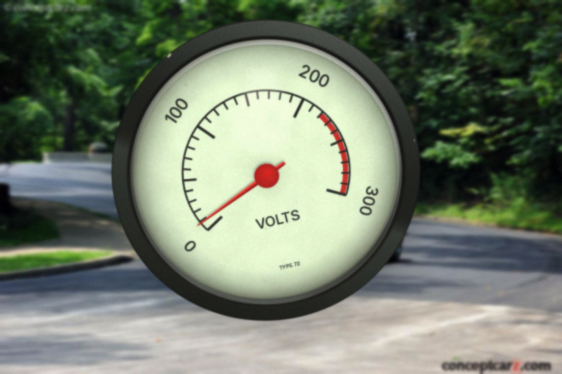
10 V
